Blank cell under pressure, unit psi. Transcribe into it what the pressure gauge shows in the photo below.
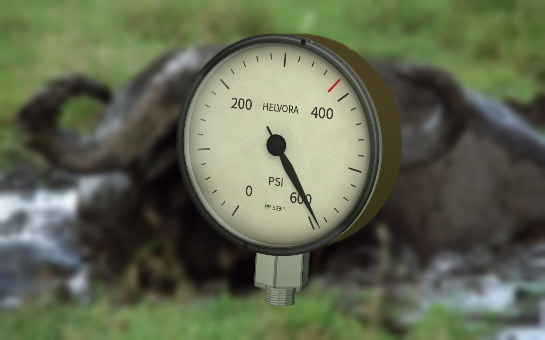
590 psi
